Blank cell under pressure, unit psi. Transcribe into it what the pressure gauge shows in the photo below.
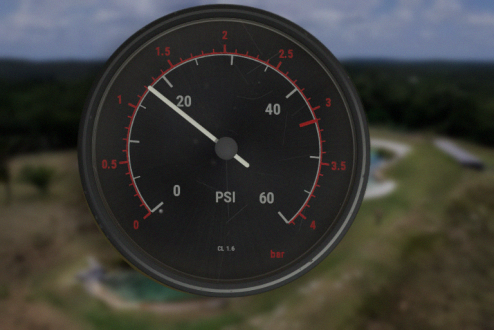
17.5 psi
